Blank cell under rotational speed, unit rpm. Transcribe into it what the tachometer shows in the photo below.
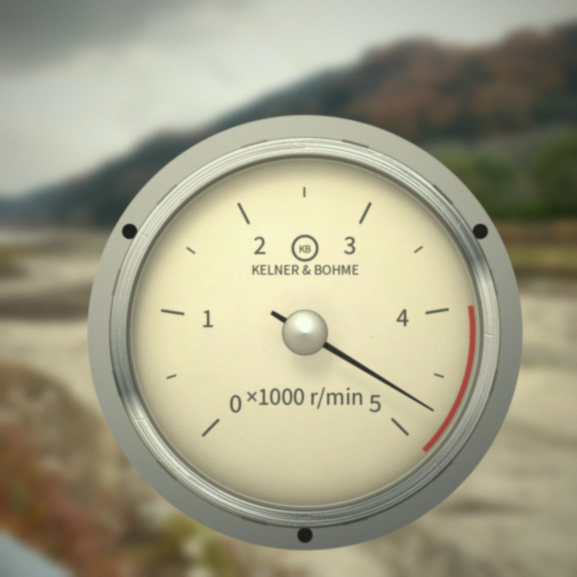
4750 rpm
